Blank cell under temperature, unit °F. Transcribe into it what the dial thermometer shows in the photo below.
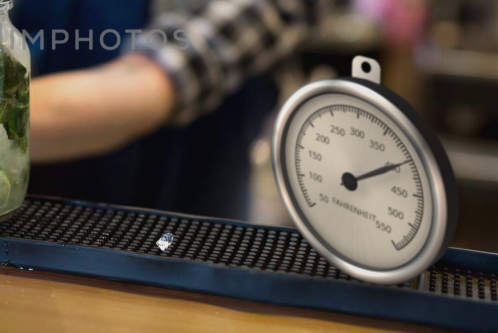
400 °F
